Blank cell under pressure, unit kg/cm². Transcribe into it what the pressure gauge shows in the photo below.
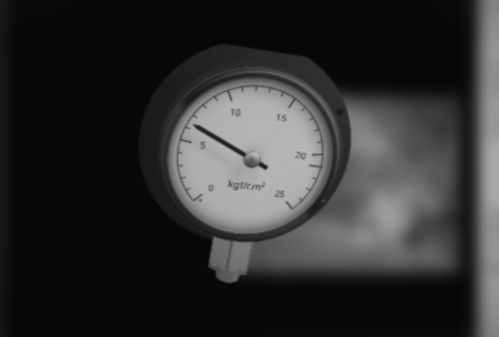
6.5 kg/cm²
